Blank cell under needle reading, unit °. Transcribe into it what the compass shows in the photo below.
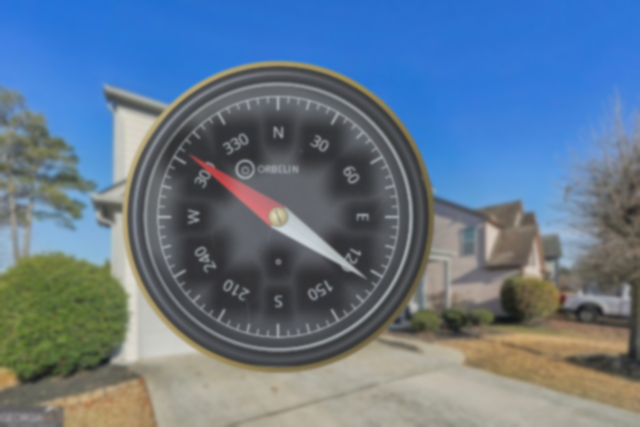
305 °
